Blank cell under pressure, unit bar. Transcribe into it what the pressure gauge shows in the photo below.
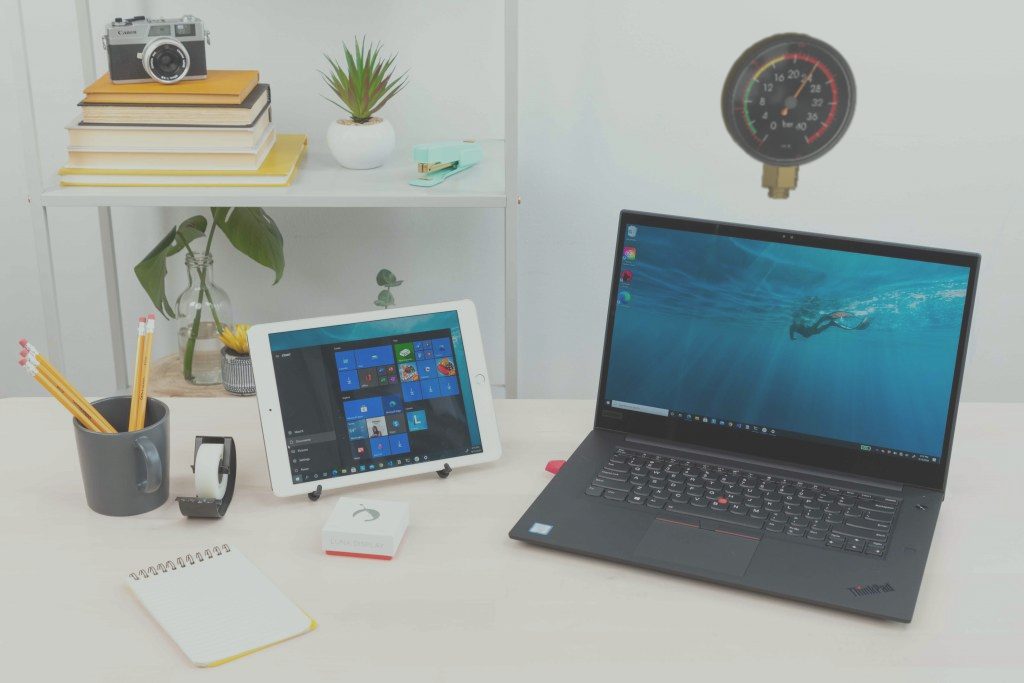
24 bar
